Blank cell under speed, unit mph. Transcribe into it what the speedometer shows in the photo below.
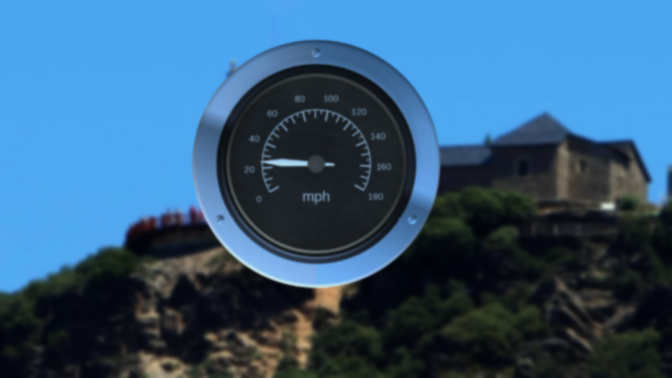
25 mph
